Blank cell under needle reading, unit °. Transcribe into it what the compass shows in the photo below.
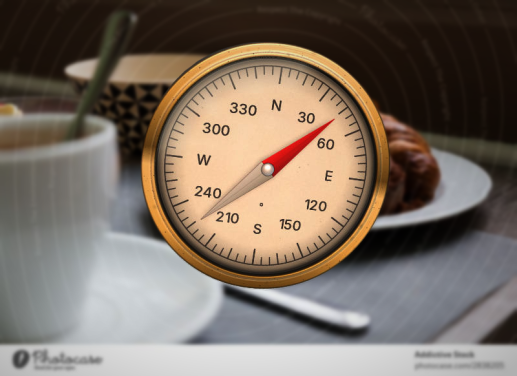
45 °
